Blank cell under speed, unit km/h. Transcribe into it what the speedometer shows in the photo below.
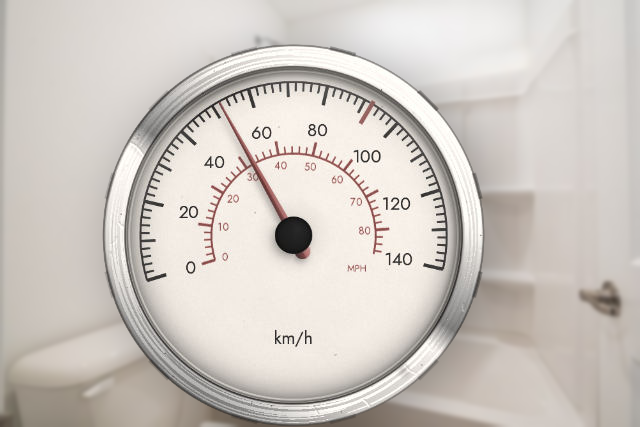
52 km/h
